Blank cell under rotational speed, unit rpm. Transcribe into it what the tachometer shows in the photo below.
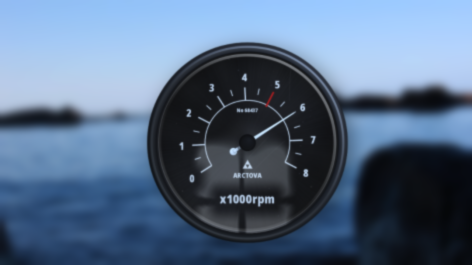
6000 rpm
